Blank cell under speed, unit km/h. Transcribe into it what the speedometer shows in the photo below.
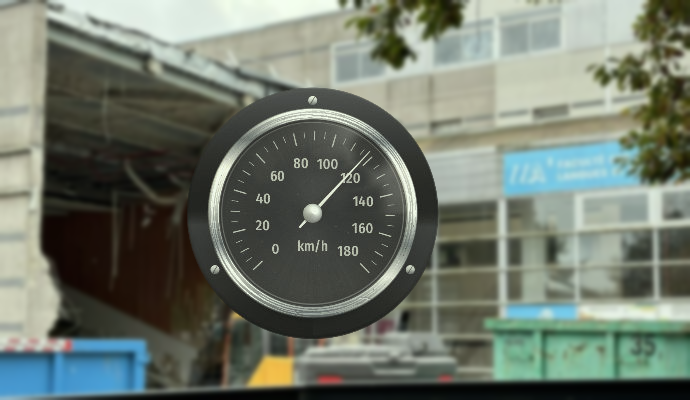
117.5 km/h
